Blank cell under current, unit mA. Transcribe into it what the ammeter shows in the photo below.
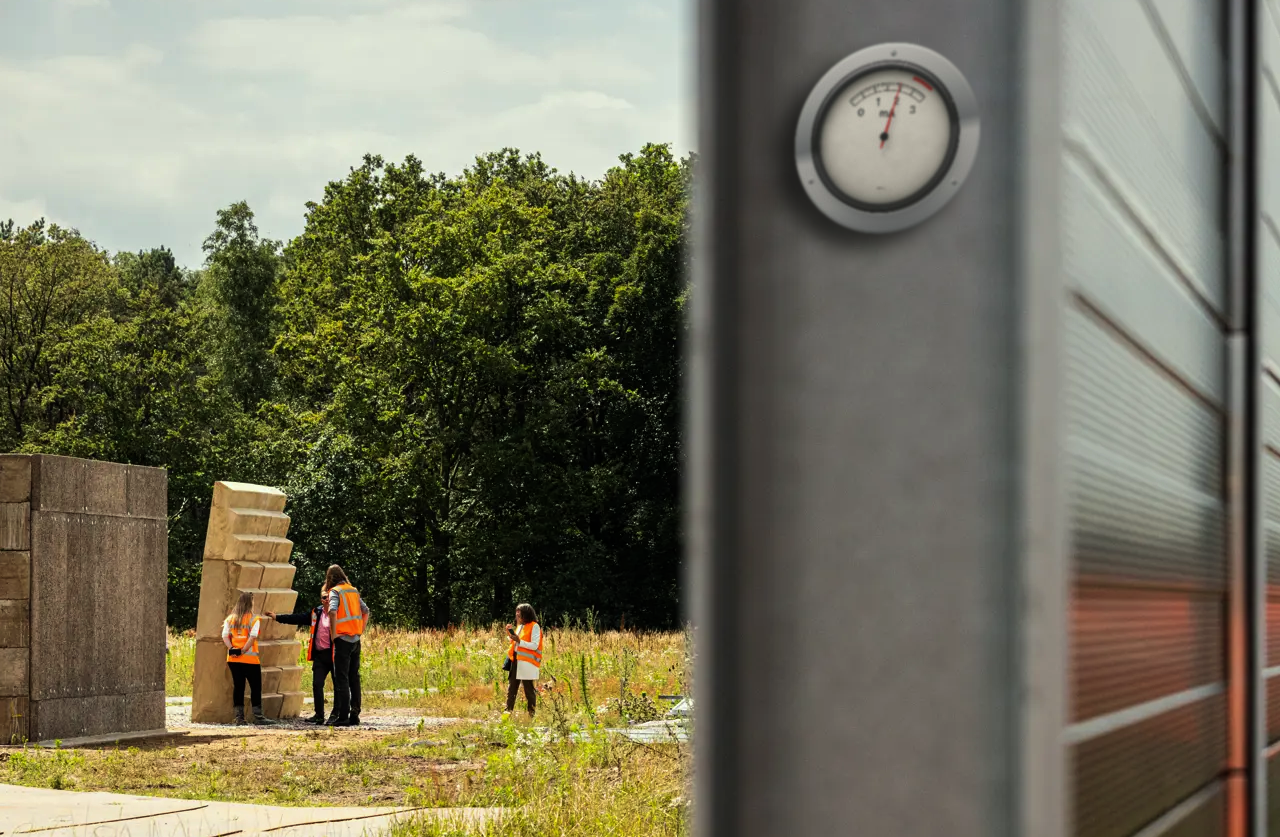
2 mA
